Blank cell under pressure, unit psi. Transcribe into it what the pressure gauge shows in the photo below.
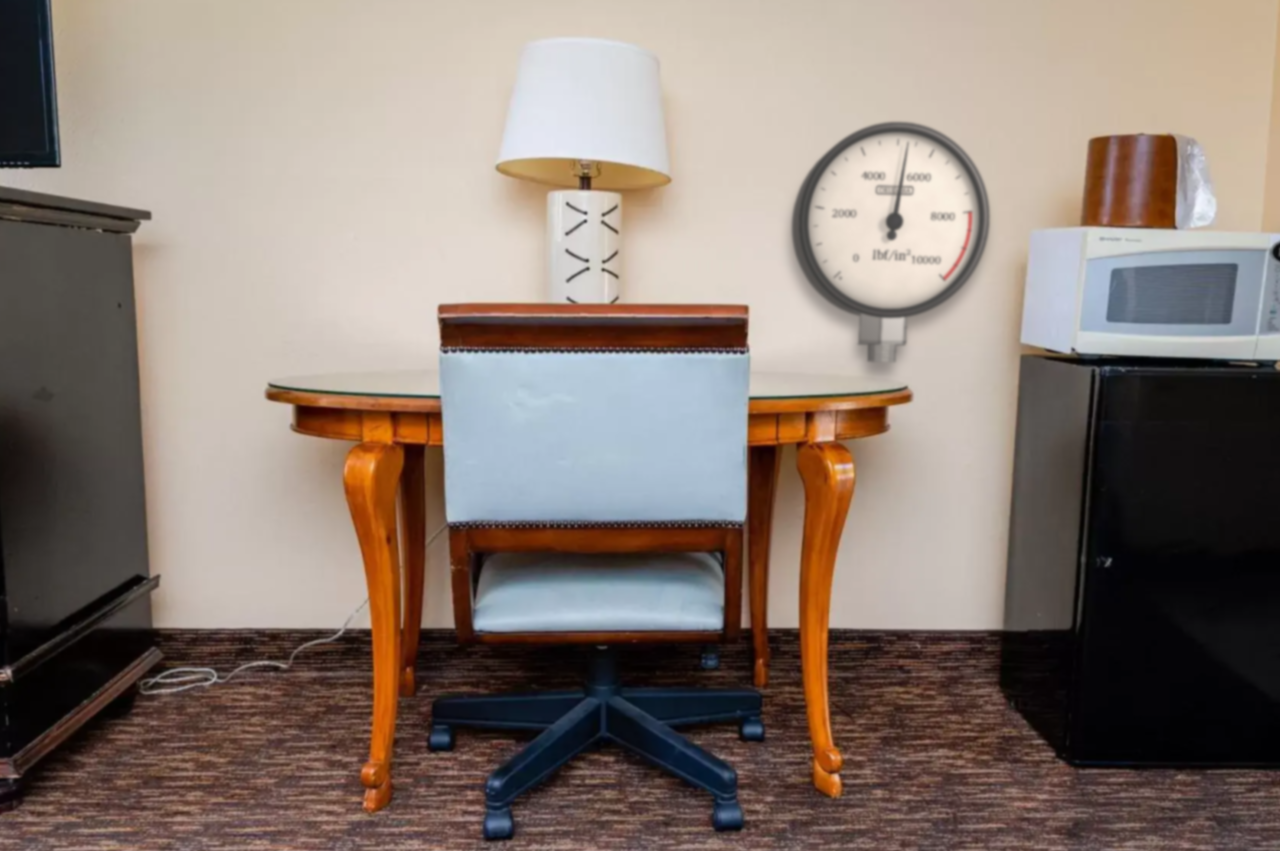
5250 psi
